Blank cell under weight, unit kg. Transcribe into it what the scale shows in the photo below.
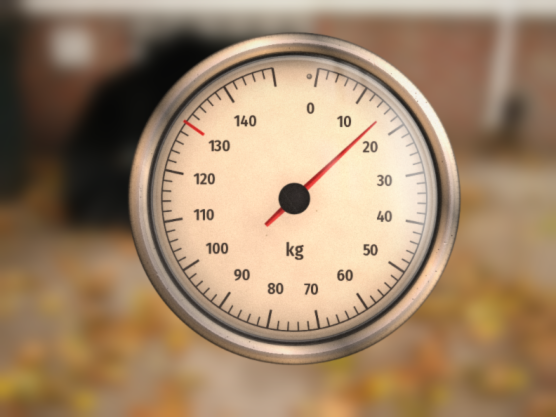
16 kg
